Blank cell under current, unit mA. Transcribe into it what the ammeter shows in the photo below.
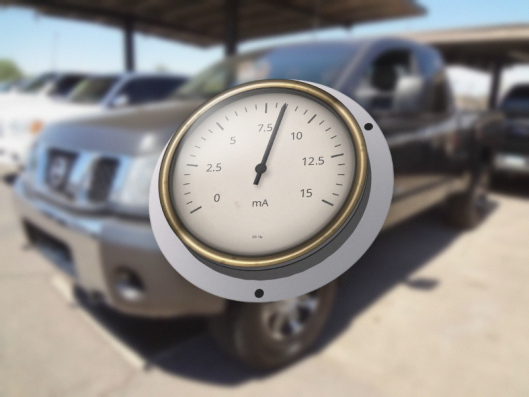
8.5 mA
